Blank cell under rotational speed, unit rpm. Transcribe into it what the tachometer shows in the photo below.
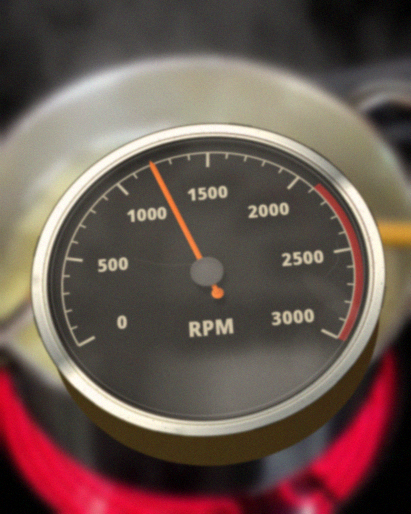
1200 rpm
